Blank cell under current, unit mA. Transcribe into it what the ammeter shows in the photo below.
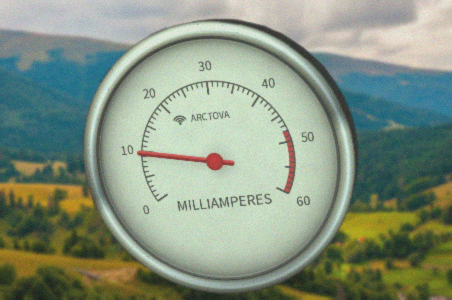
10 mA
